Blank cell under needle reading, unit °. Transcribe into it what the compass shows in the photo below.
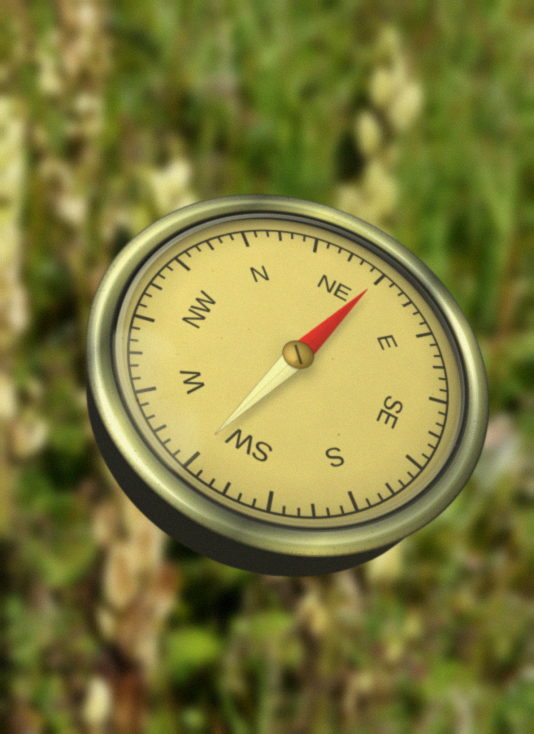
60 °
